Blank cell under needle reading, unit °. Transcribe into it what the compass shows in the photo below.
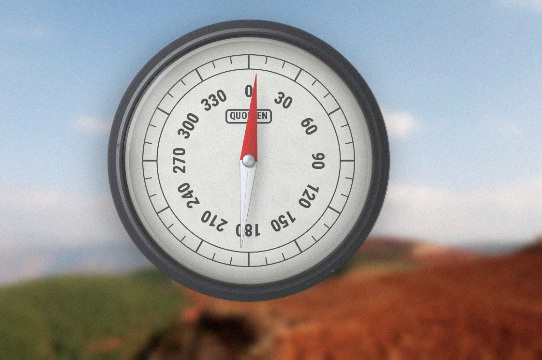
5 °
